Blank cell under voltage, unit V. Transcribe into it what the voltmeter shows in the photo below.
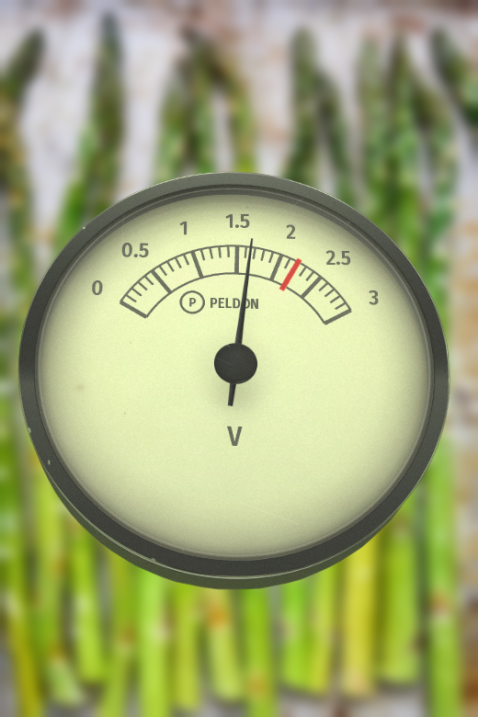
1.65 V
